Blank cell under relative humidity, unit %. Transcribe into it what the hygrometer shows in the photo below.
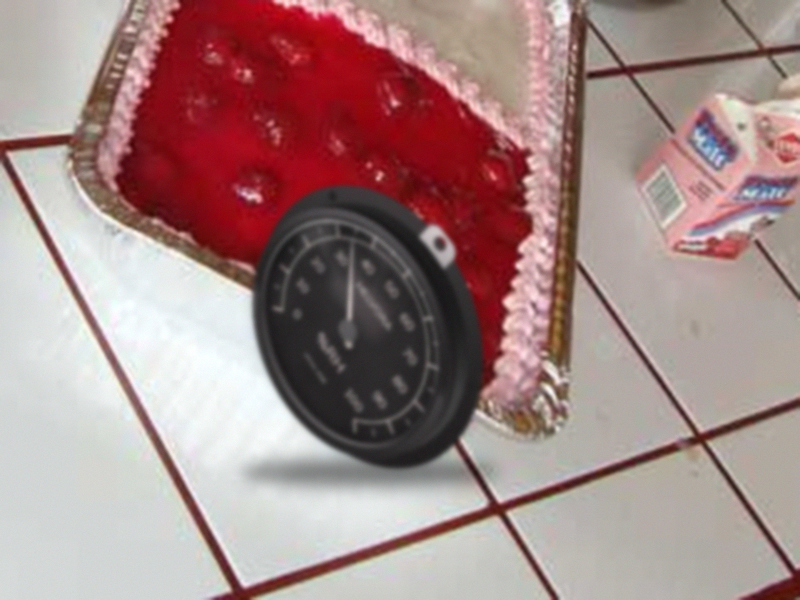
35 %
